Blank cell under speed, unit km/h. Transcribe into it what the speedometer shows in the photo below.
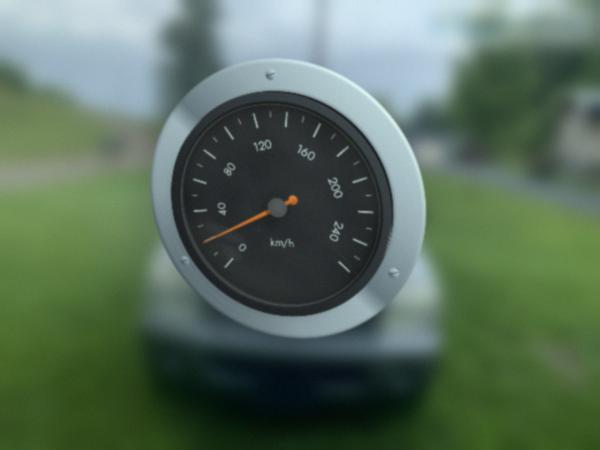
20 km/h
